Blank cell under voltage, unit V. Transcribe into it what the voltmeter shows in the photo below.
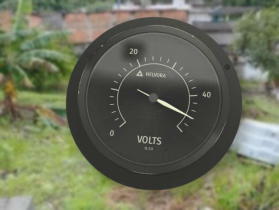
46 V
